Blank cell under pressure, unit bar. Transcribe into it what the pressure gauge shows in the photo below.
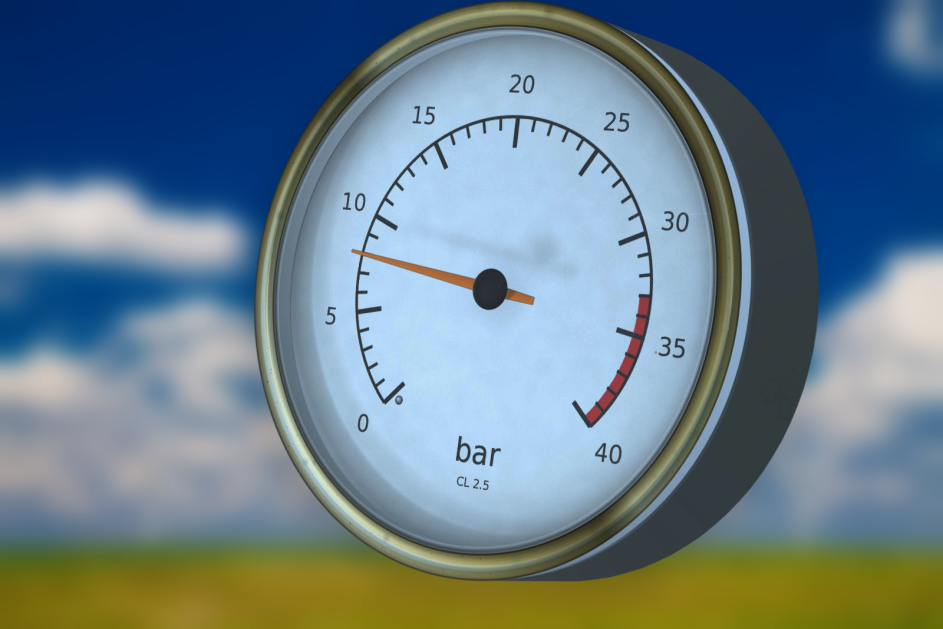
8 bar
